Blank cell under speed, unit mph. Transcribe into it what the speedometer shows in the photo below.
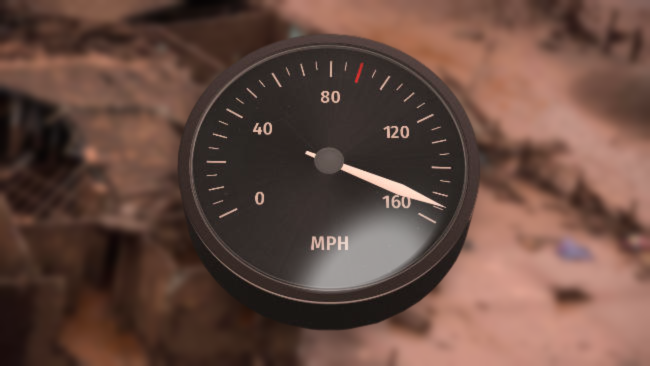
155 mph
